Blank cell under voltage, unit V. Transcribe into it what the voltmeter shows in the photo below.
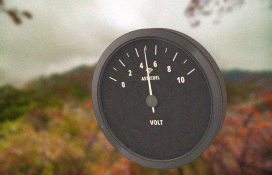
5 V
